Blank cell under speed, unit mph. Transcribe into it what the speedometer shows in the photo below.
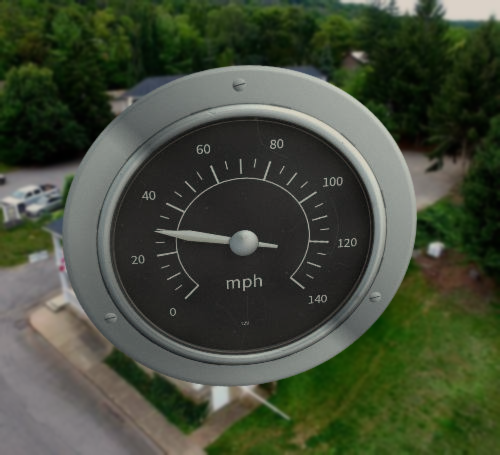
30 mph
